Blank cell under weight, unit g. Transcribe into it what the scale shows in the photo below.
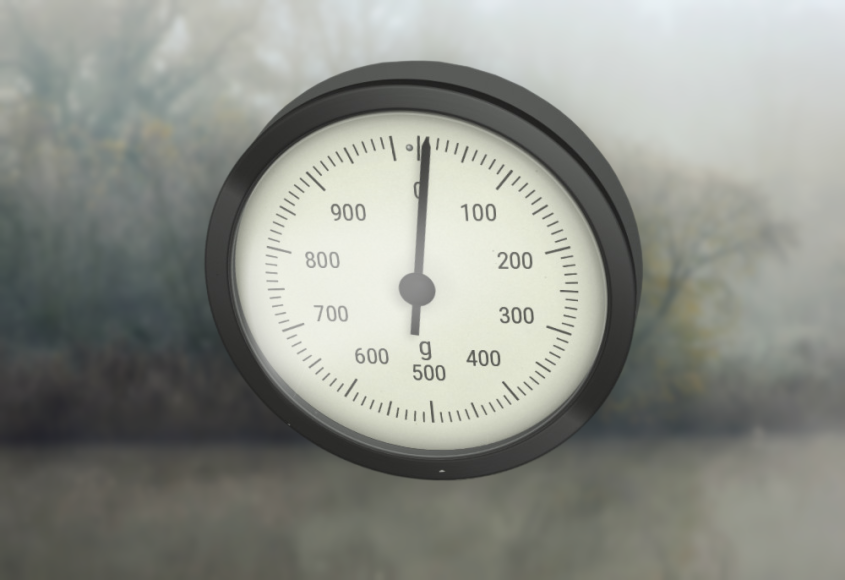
10 g
